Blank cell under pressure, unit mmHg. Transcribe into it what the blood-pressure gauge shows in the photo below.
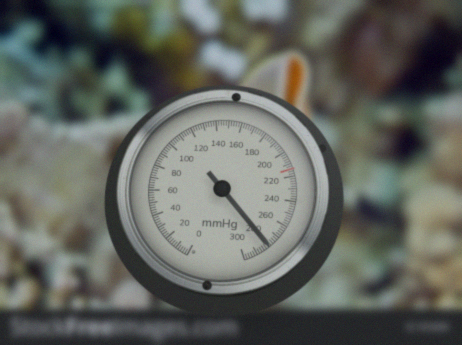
280 mmHg
